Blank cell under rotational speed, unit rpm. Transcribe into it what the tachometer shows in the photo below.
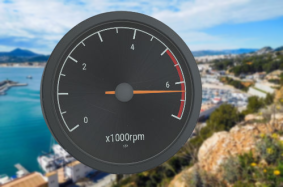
6250 rpm
